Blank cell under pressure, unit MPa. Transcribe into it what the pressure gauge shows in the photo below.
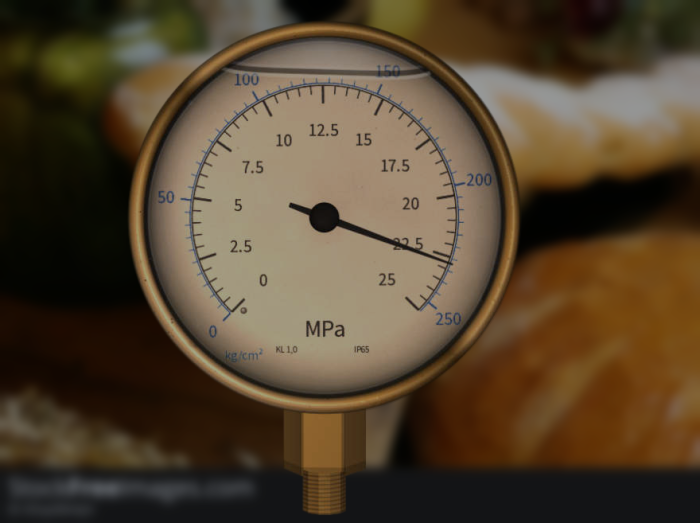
22.75 MPa
